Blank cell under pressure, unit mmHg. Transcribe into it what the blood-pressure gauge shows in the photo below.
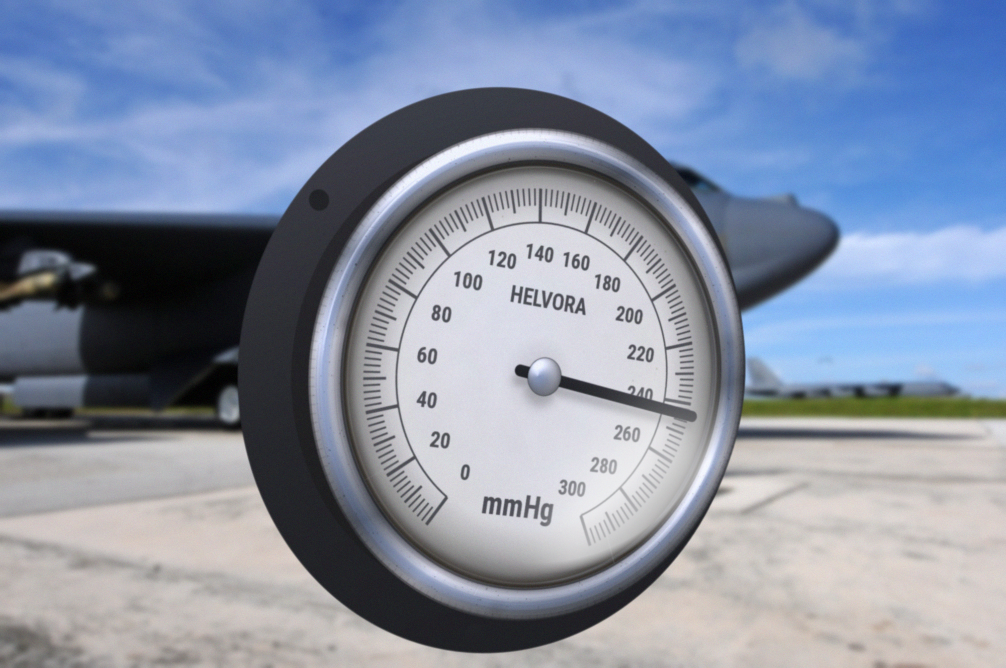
244 mmHg
